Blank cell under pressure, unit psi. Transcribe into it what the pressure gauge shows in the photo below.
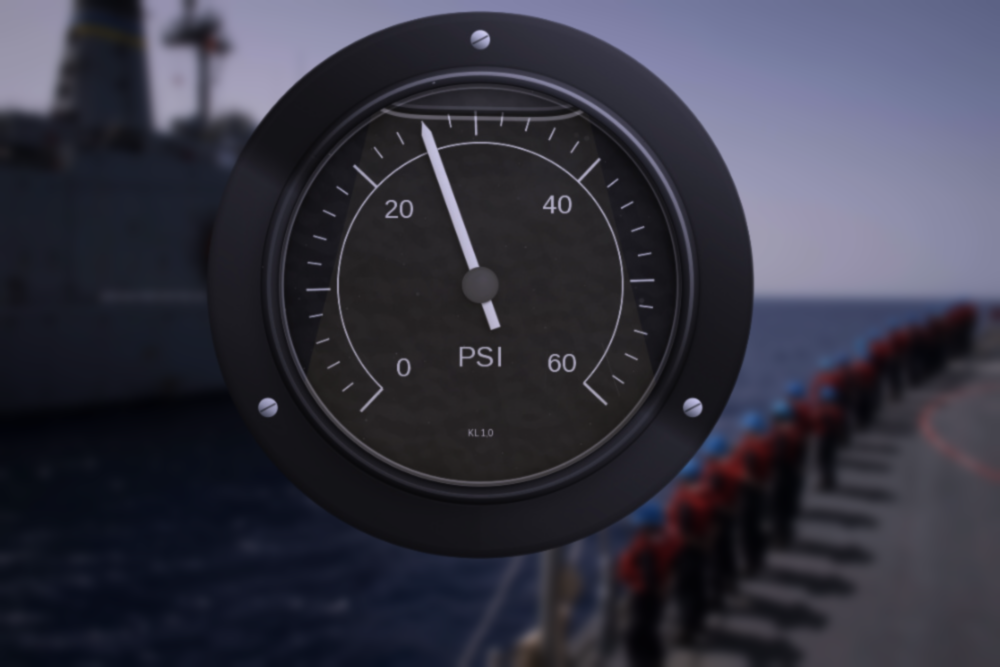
26 psi
